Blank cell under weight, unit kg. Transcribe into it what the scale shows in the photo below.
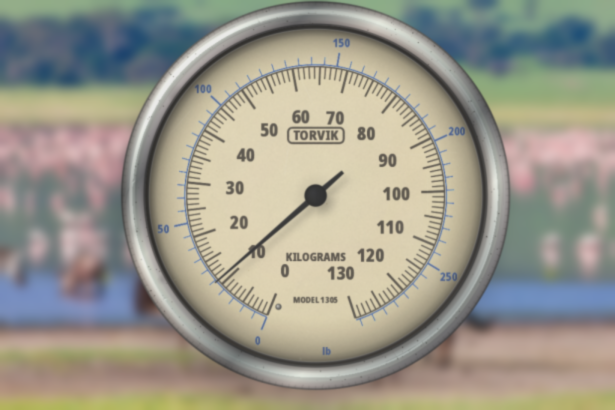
11 kg
